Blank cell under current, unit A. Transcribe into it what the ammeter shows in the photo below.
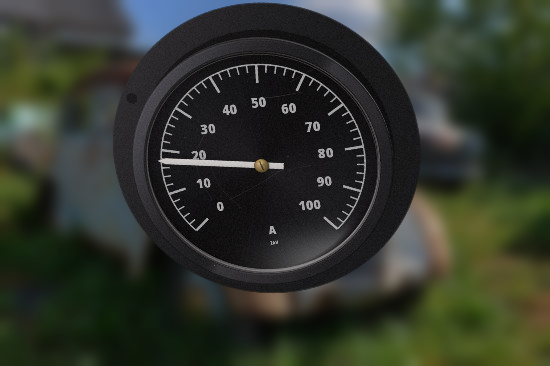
18 A
